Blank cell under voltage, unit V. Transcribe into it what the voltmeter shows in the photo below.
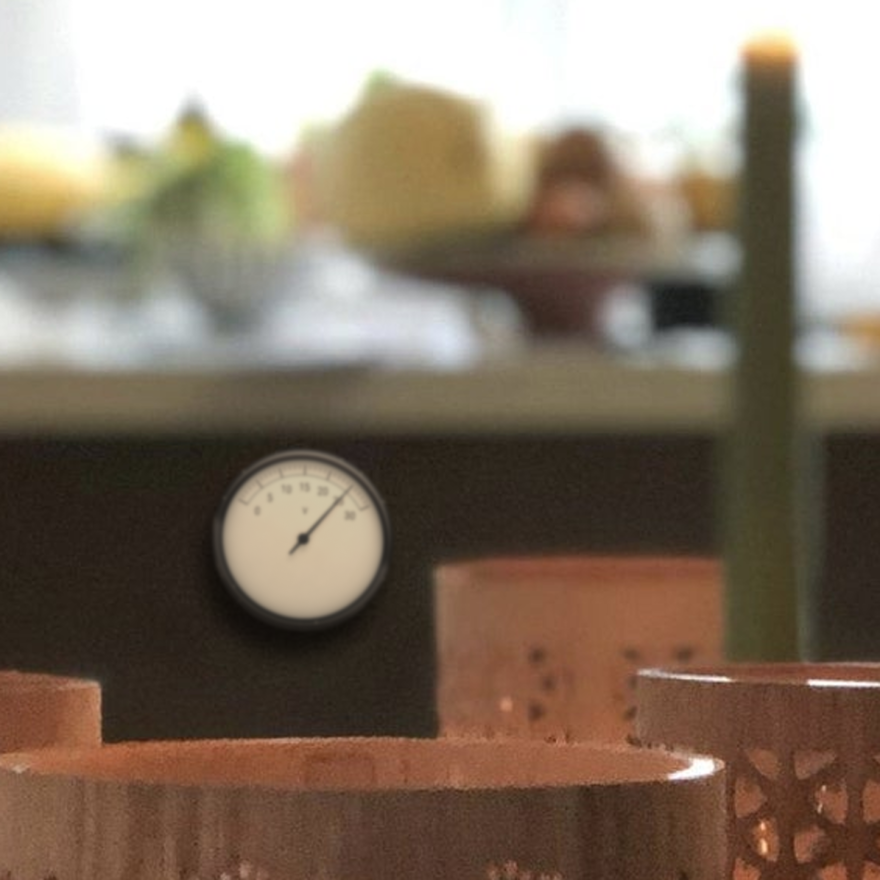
25 V
